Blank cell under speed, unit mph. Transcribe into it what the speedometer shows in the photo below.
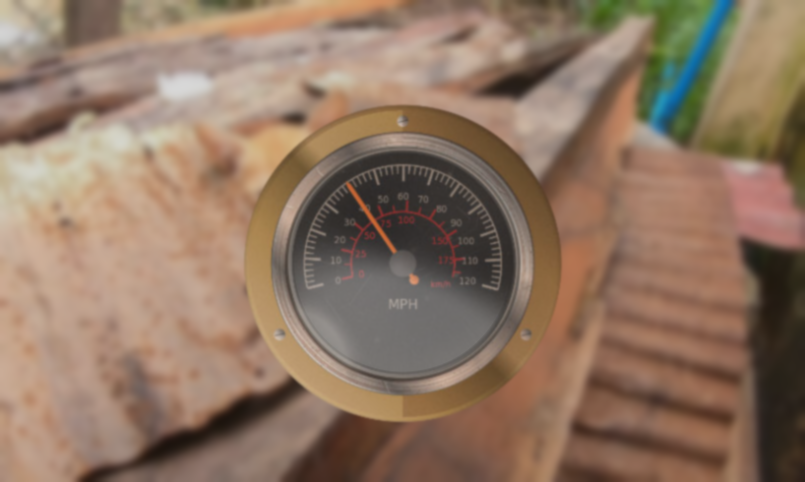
40 mph
